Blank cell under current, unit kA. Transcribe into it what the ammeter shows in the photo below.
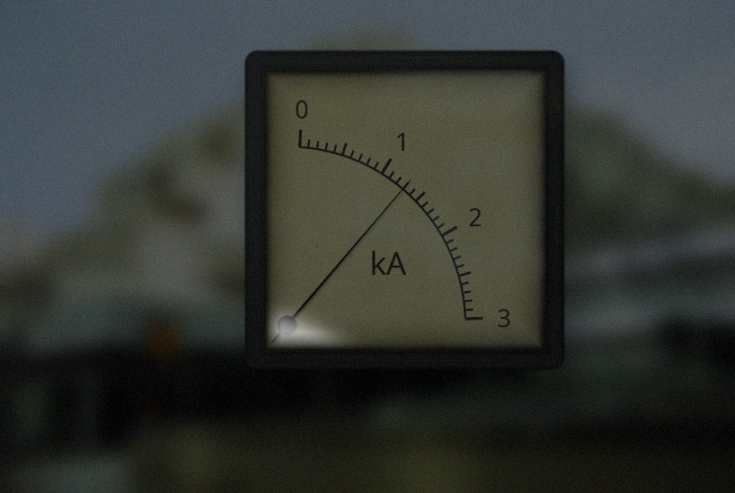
1.3 kA
